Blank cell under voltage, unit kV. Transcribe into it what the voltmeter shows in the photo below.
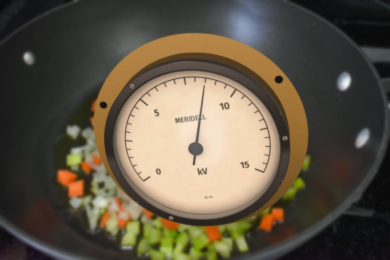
8.5 kV
